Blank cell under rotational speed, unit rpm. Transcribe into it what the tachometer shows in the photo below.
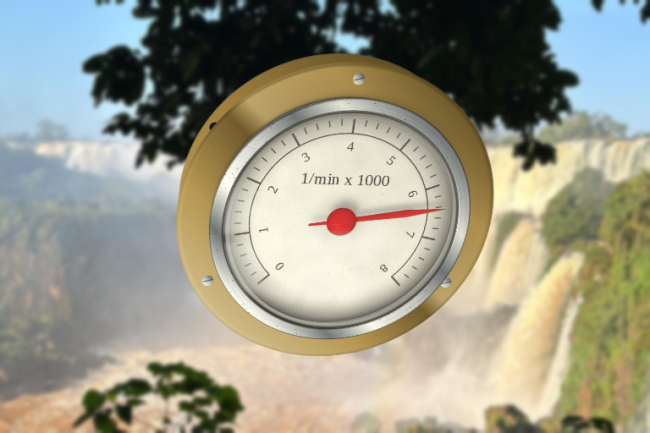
6400 rpm
